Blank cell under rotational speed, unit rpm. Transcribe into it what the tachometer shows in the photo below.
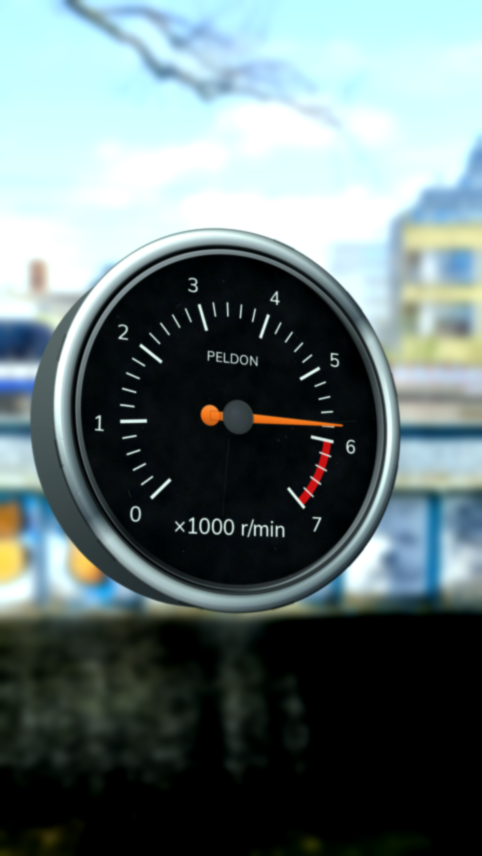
5800 rpm
